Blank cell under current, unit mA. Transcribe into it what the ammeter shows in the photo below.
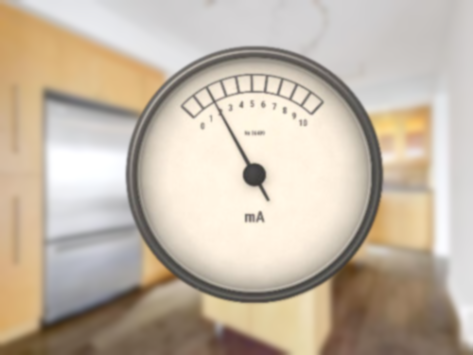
2 mA
